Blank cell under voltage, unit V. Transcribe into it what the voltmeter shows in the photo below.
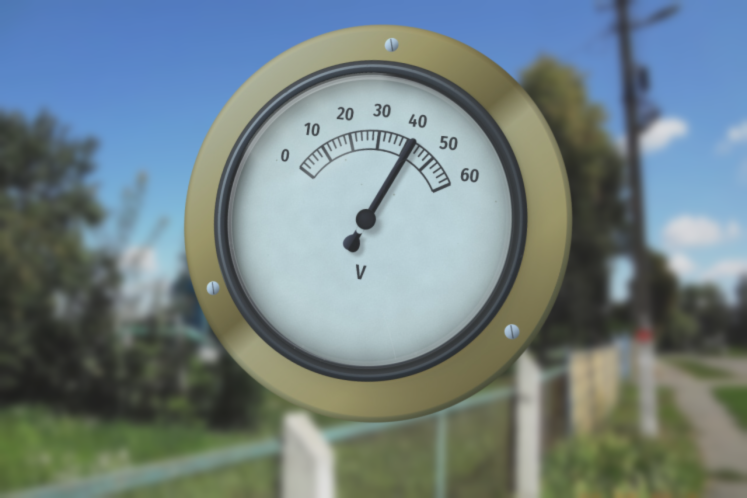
42 V
